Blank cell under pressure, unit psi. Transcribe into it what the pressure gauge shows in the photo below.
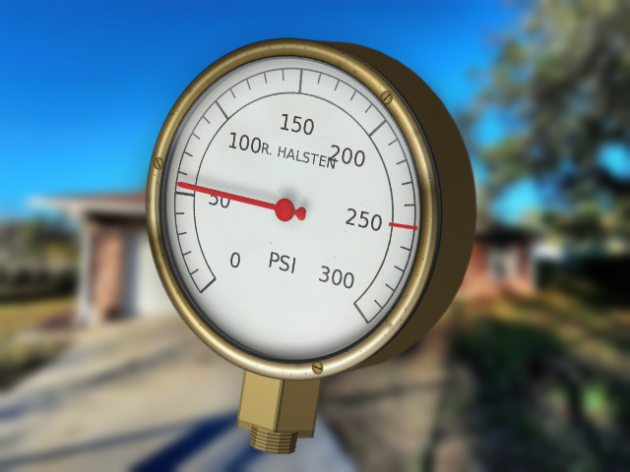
55 psi
